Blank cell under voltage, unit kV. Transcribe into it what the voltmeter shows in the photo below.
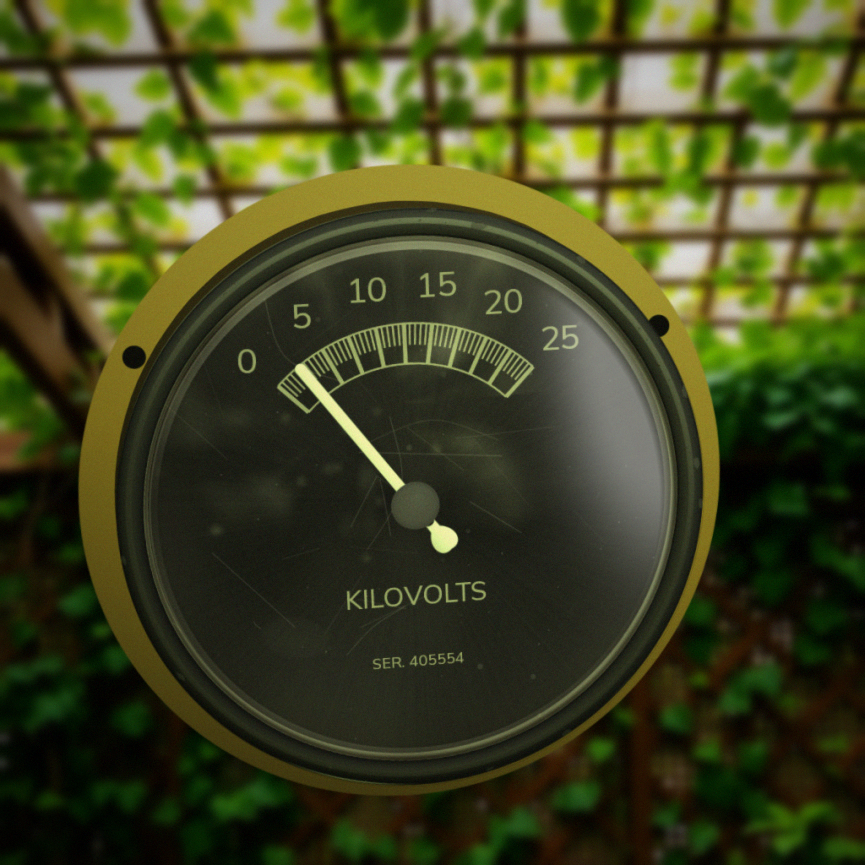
2.5 kV
